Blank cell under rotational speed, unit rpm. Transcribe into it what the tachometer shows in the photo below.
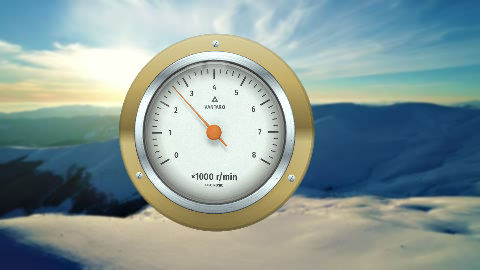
2600 rpm
